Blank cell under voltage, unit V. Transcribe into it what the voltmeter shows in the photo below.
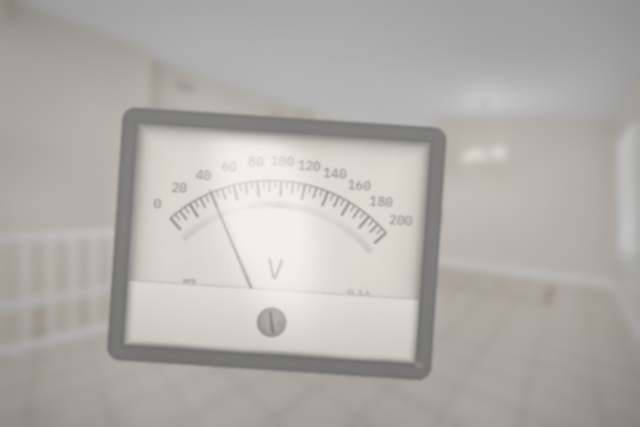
40 V
